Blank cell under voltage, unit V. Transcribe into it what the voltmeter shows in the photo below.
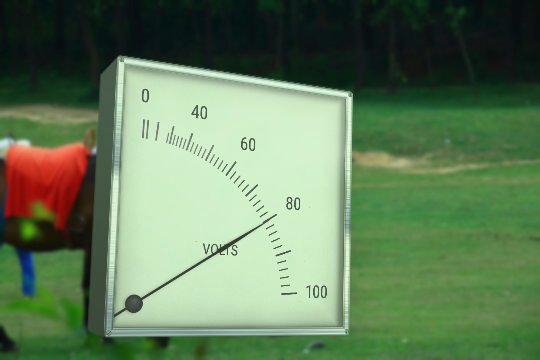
80 V
